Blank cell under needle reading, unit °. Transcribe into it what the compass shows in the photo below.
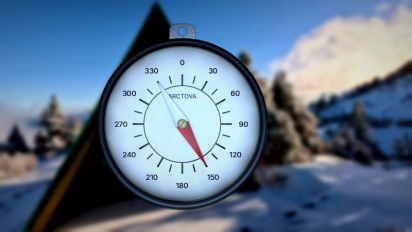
150 °
